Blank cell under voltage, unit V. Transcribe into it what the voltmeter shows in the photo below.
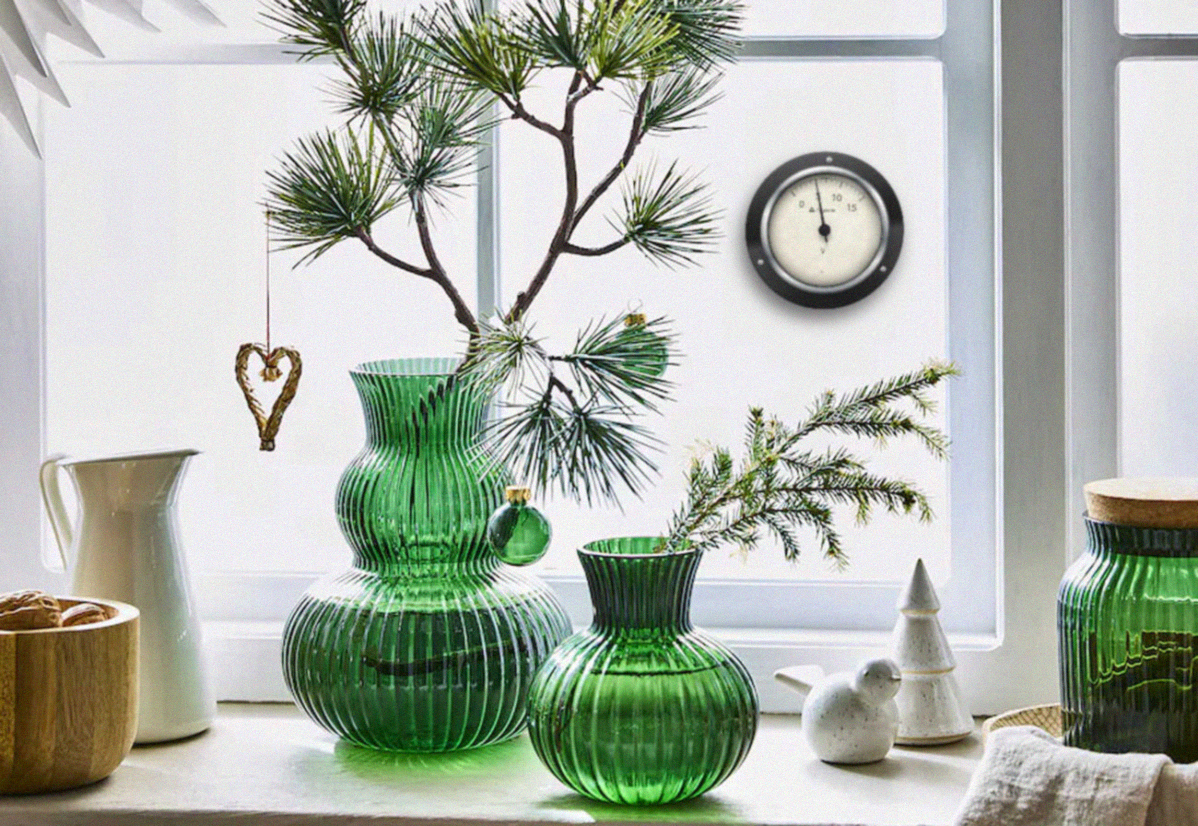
5 V
